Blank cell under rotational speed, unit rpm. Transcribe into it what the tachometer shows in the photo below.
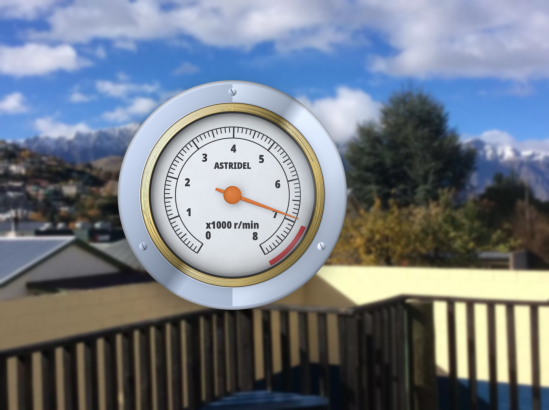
6900 rpm
